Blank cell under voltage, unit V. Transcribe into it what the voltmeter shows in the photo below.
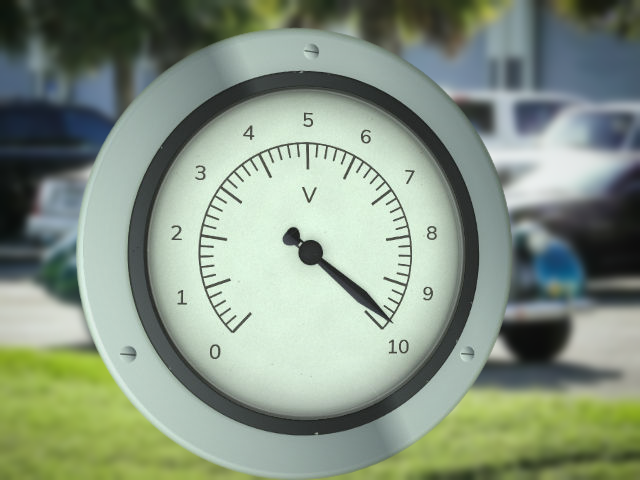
9.8 V
